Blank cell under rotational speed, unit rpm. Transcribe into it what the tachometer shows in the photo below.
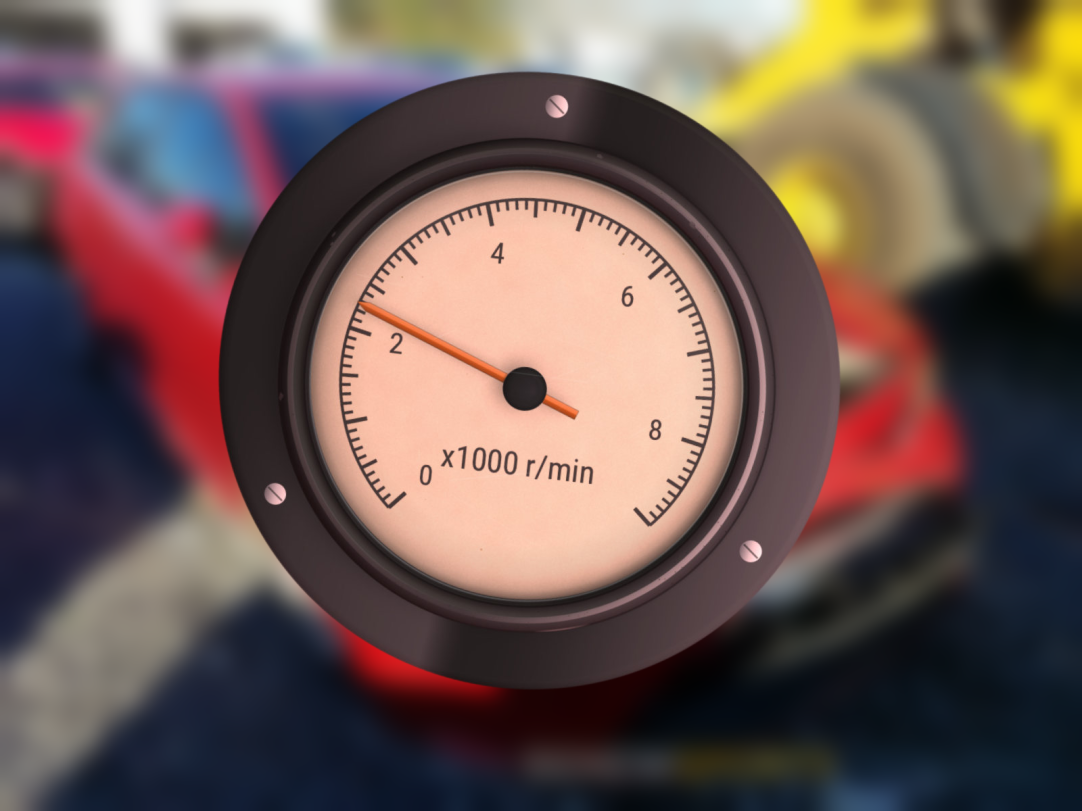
2300 rpm
